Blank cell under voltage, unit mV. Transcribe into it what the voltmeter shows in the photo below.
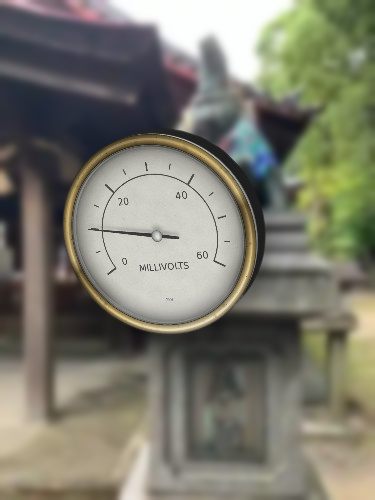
10 mV
